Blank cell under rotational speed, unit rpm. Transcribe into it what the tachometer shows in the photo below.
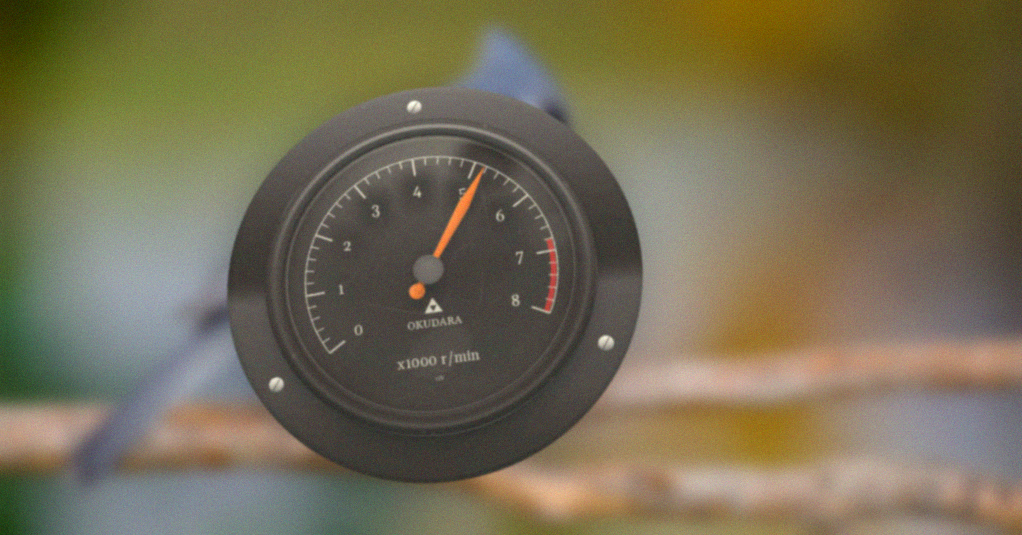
5200 rpm
